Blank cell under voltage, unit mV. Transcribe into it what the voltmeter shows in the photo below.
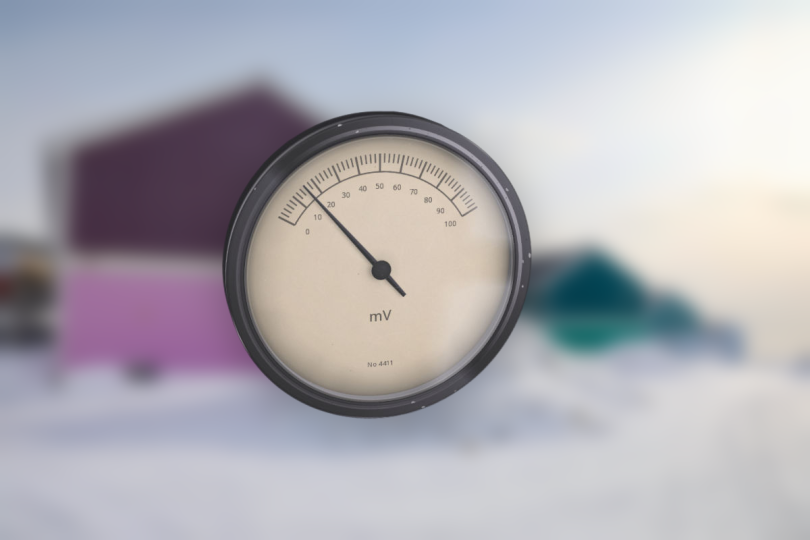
16 mV
